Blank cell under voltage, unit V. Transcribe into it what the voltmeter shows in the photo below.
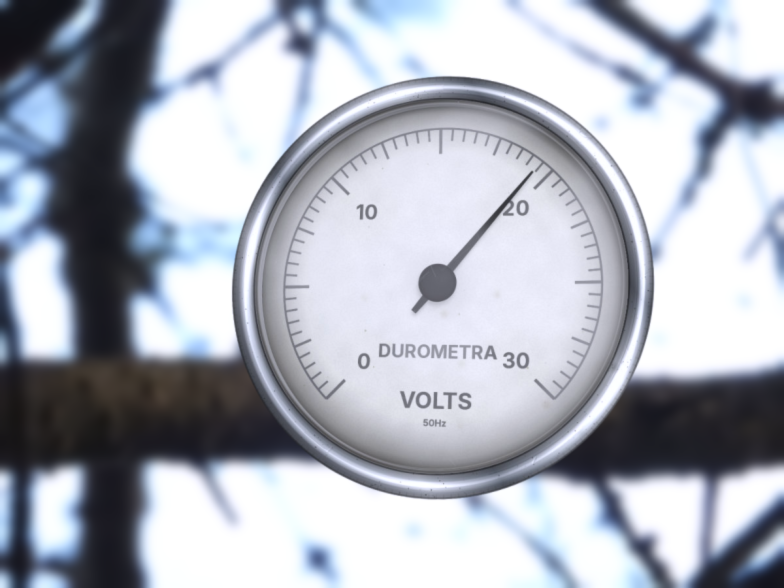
19.5 V
